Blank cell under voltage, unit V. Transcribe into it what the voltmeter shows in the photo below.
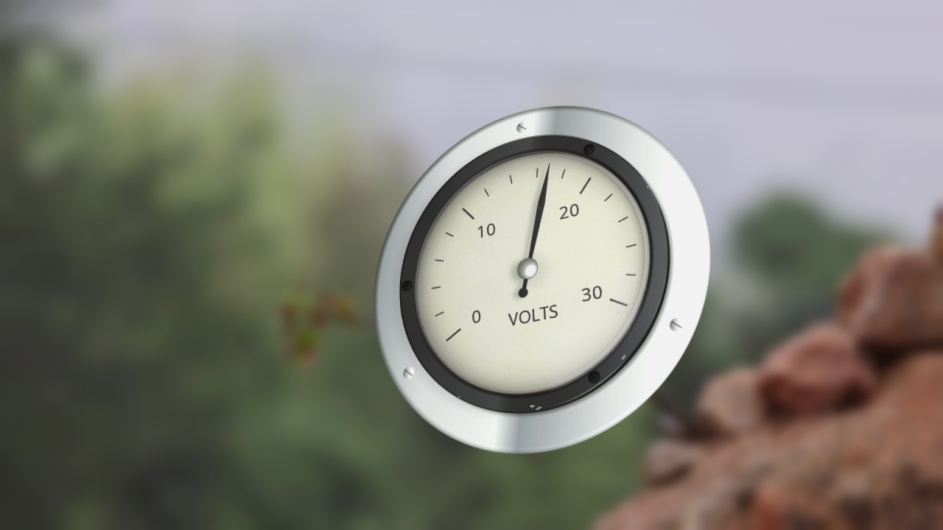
17 V
